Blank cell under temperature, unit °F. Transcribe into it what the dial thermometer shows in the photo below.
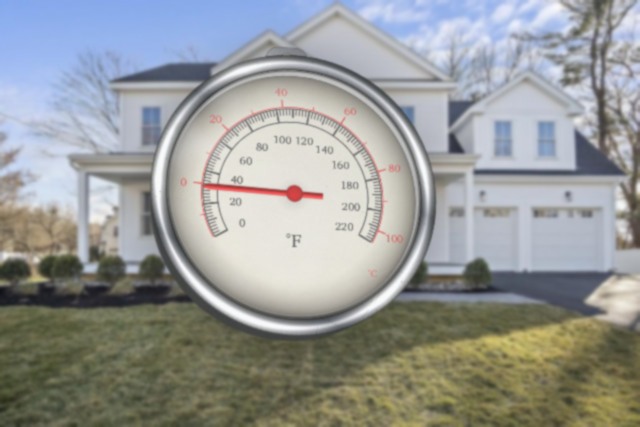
30 °F
